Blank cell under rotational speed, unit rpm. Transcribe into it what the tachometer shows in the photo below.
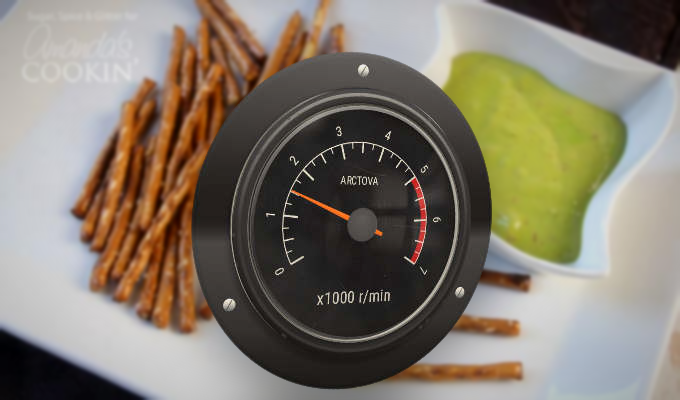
1500 rpm
